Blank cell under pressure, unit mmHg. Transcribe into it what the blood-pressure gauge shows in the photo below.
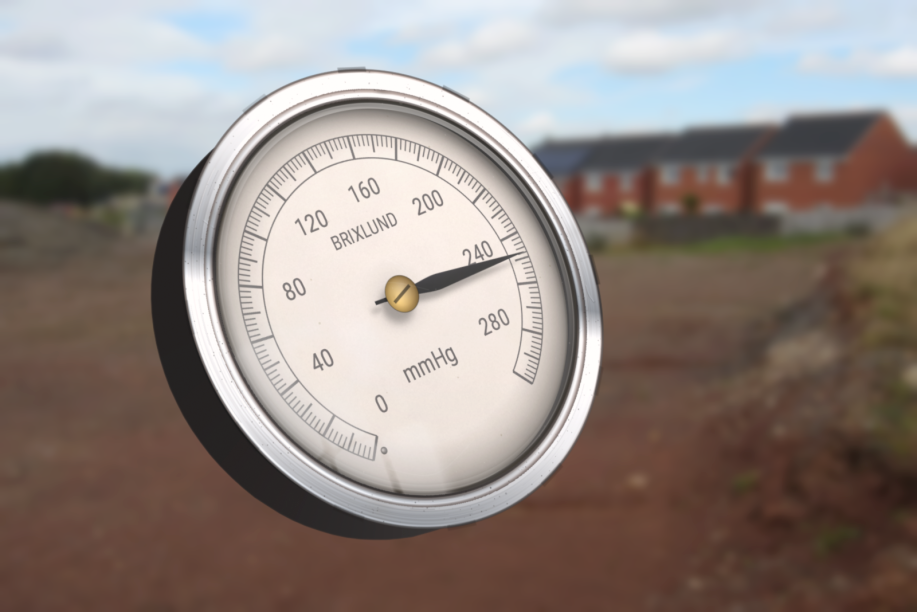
248 mmHg
